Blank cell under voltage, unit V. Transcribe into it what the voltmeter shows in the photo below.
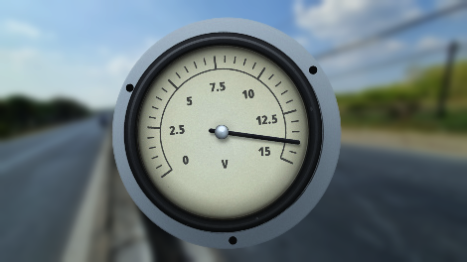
14 V
